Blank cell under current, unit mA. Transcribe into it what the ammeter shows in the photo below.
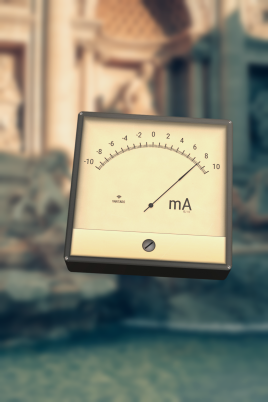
8 mA
